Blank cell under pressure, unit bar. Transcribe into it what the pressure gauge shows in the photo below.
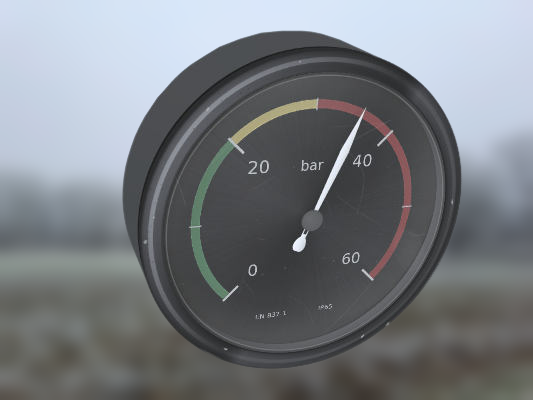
35 bar
